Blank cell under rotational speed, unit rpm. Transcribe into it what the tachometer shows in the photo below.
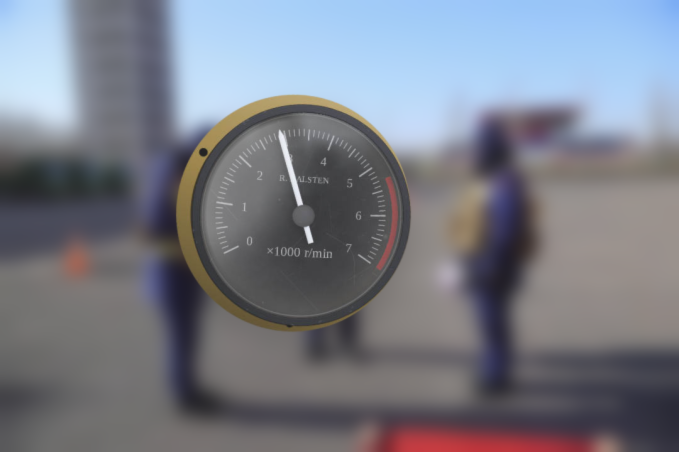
2900 rpm
